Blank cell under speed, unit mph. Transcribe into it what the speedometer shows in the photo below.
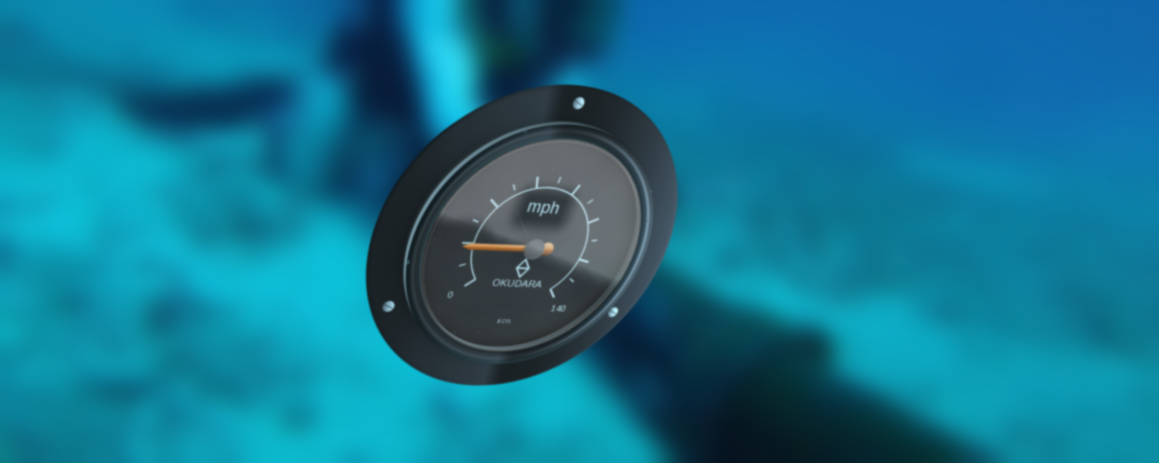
20 mph
